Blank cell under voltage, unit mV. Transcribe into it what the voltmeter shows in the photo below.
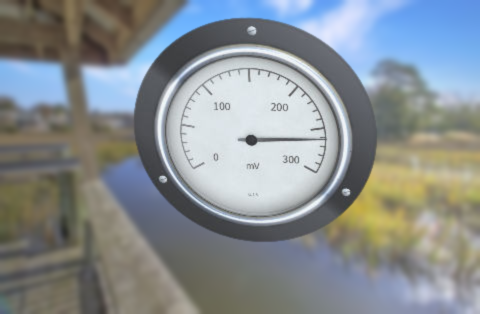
260 mV
